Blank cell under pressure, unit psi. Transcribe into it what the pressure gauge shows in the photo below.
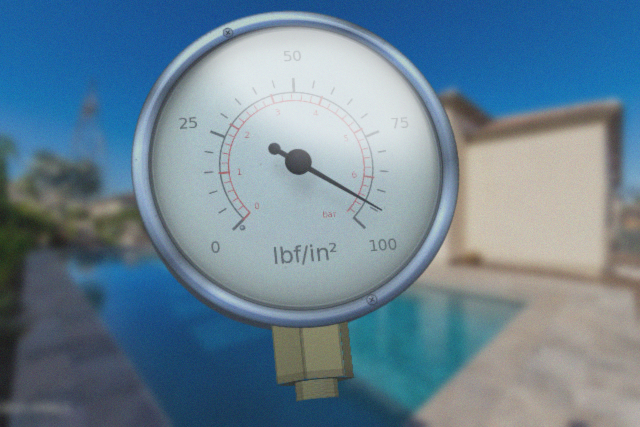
95 psi
